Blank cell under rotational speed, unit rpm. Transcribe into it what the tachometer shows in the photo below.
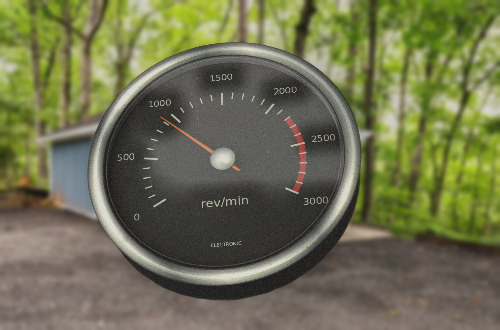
900 rpm
